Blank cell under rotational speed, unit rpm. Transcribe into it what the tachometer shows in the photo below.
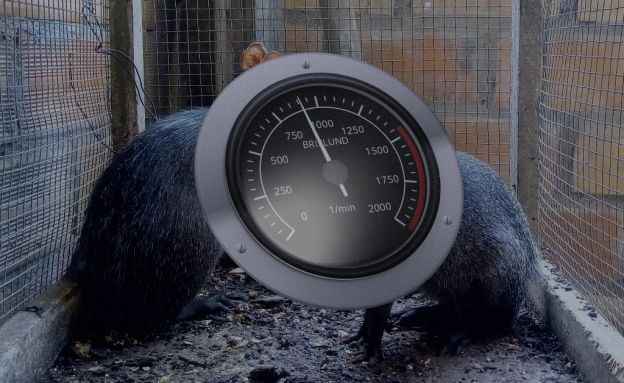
900 rpm
